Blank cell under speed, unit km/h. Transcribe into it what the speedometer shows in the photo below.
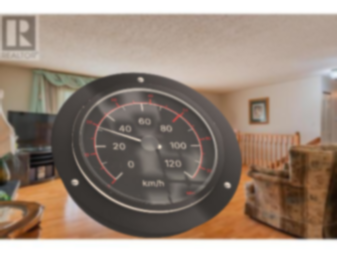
30 km/h
